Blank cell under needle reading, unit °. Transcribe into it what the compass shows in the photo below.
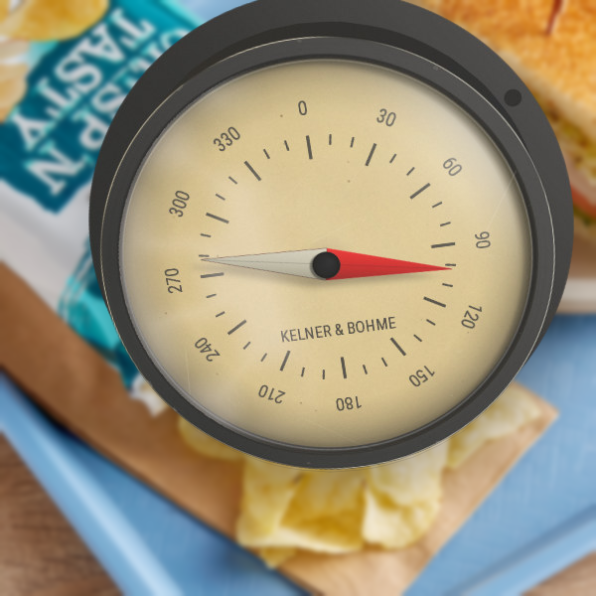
100 °
